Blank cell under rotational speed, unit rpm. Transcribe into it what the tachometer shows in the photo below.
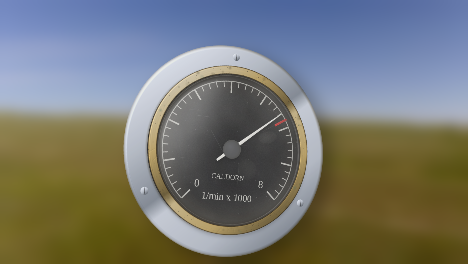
5600 rpm
